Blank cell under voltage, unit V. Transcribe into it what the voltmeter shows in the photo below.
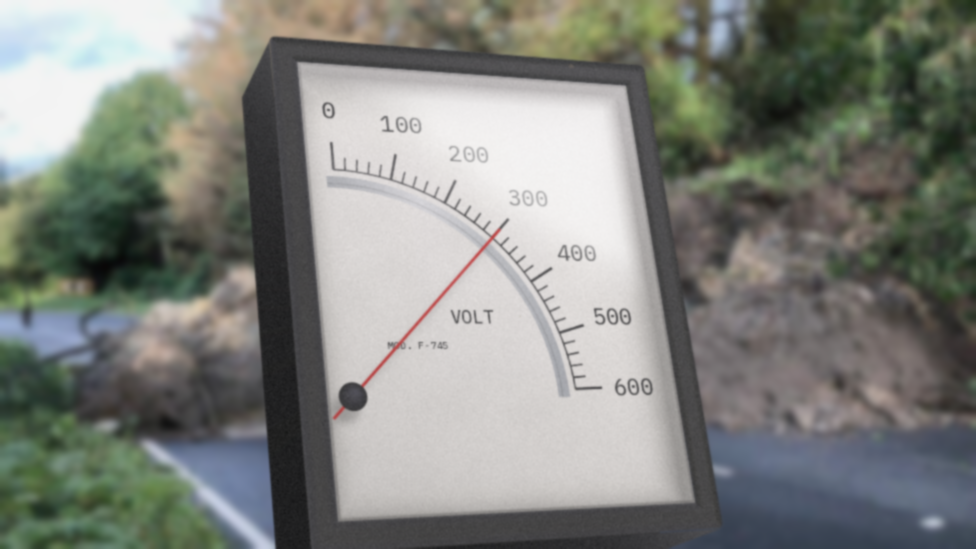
300 V
